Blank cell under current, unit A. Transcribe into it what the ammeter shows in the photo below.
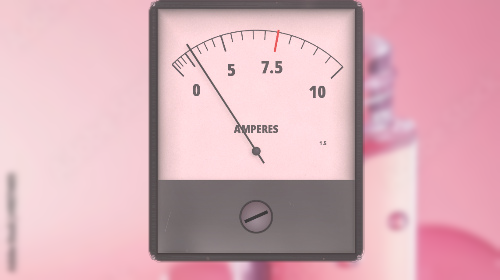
3 A
